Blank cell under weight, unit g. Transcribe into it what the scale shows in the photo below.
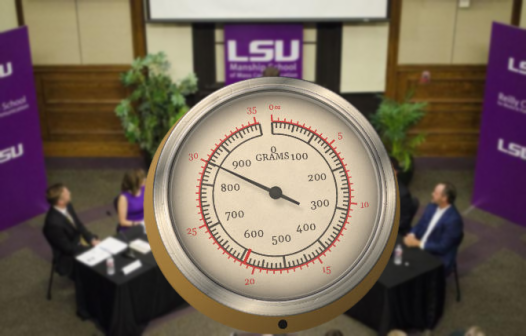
850 g
